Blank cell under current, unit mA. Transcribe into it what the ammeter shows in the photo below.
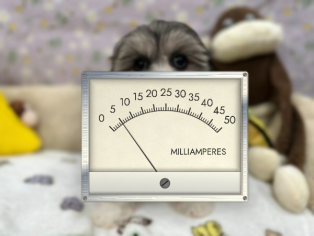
5 mA
